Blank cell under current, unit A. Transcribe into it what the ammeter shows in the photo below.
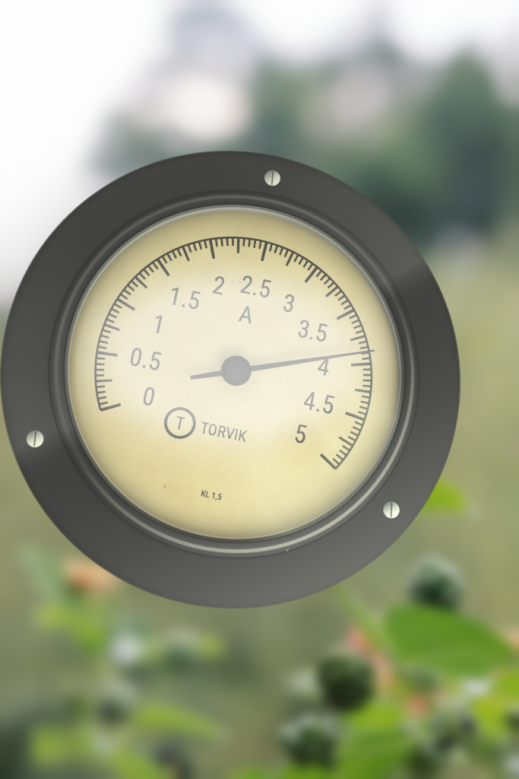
3.9 A
